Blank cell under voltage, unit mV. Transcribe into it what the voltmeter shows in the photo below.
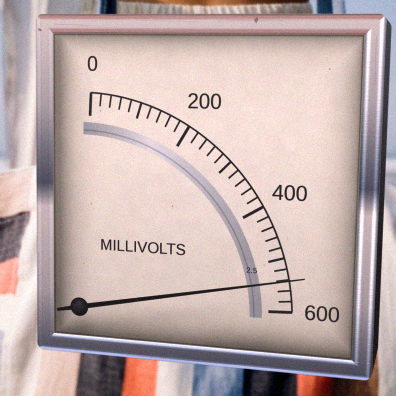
540 mV
